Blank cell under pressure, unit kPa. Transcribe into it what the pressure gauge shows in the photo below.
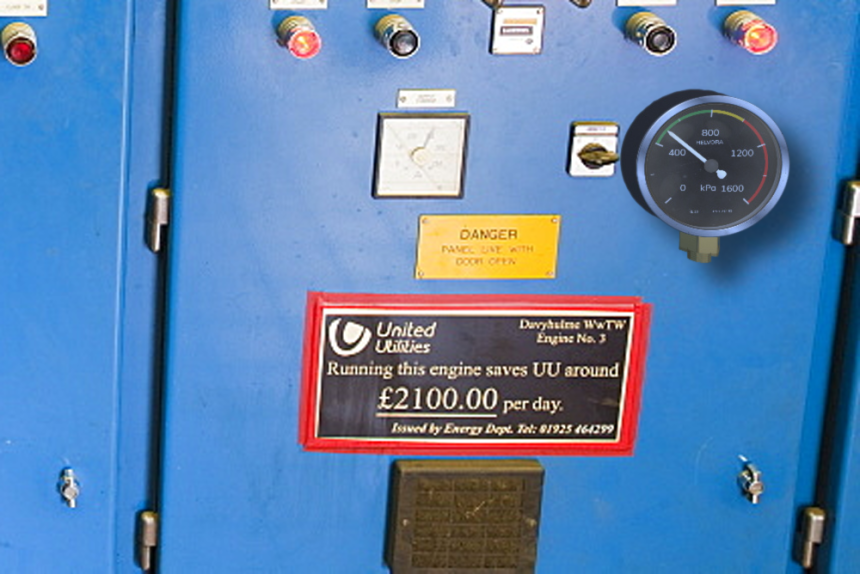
500 kPa
